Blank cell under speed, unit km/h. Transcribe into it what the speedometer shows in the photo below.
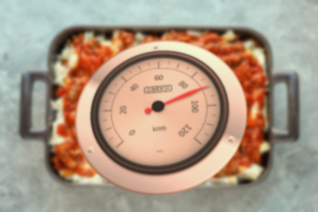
90 km/h
